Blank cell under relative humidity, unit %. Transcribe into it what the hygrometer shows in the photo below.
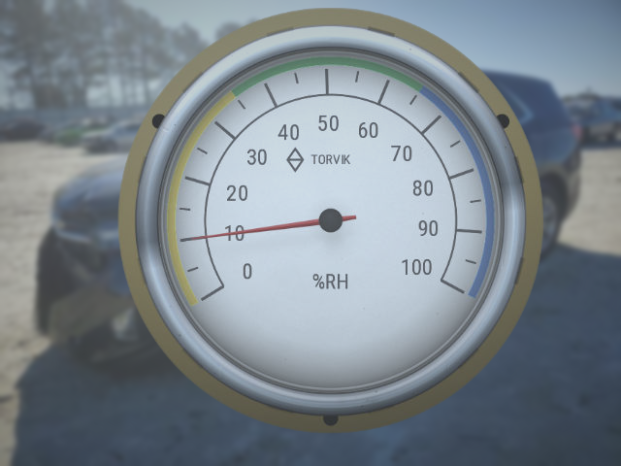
10 %
